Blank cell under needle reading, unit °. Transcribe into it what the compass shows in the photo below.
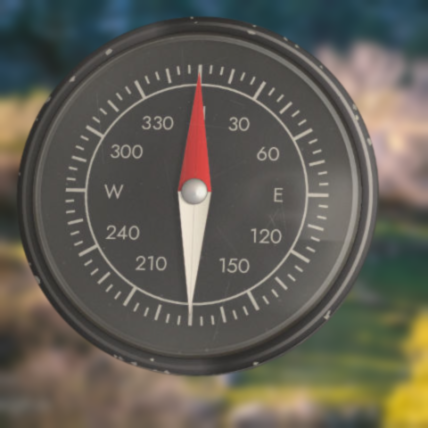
0 °
